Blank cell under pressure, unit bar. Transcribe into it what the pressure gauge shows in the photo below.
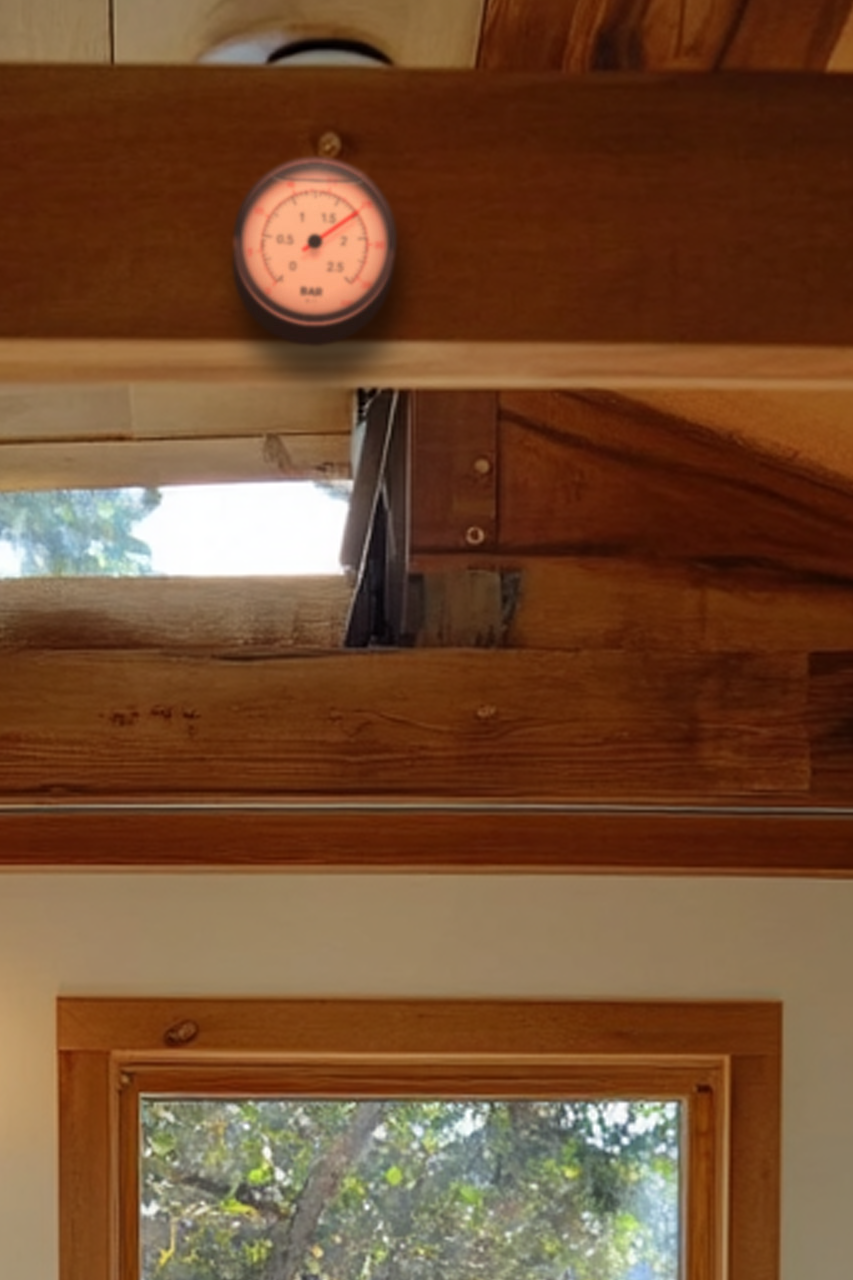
1.75 bar
